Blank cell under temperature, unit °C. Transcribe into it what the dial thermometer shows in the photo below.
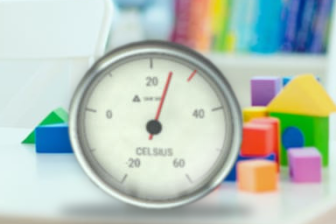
25 °C
